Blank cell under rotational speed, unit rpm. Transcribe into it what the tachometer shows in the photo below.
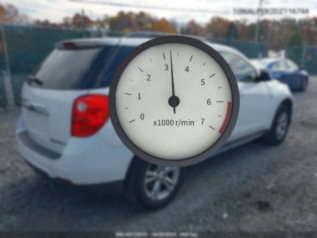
3250 rpm
